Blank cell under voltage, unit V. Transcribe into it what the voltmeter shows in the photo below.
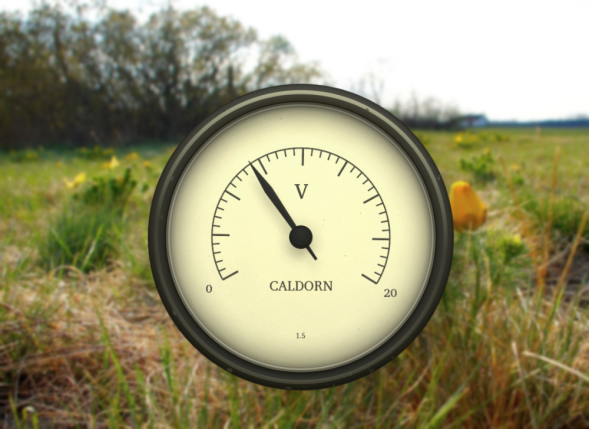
7 V
